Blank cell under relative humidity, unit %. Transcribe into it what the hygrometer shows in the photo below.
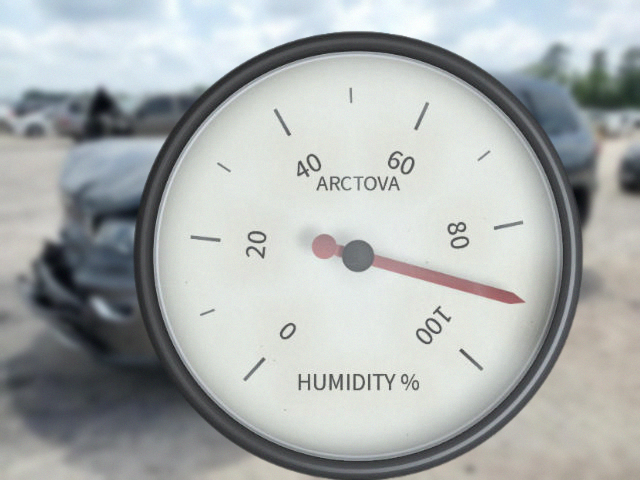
90 %
